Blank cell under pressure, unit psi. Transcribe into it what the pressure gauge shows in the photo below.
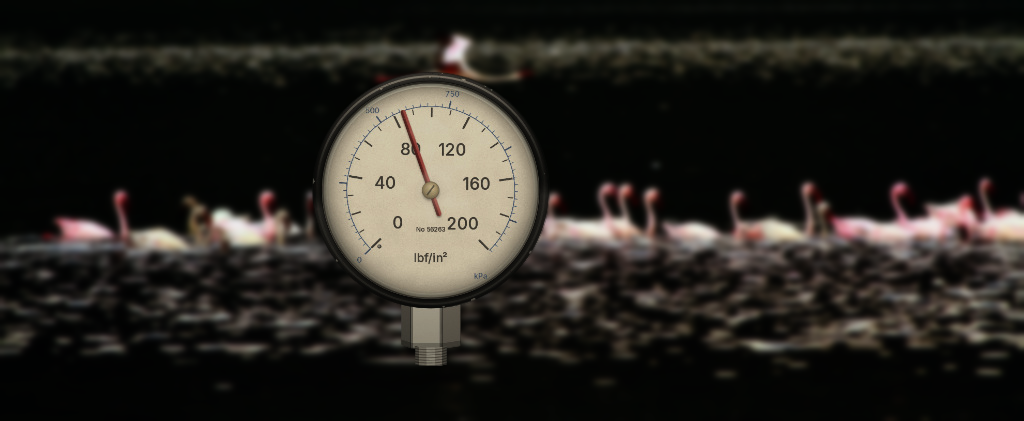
85 psi
